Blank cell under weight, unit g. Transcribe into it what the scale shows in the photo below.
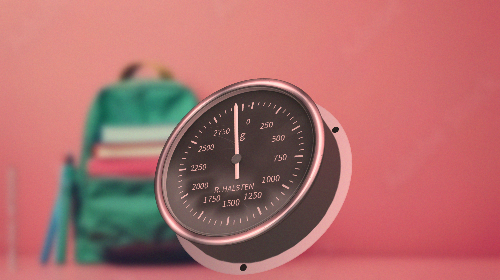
2950 g
